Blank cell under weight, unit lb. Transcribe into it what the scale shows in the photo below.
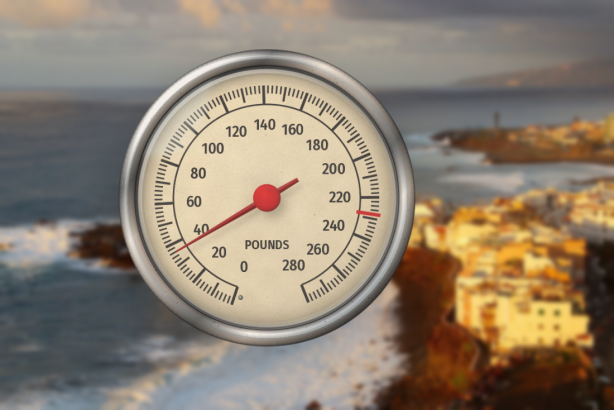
36 lb
